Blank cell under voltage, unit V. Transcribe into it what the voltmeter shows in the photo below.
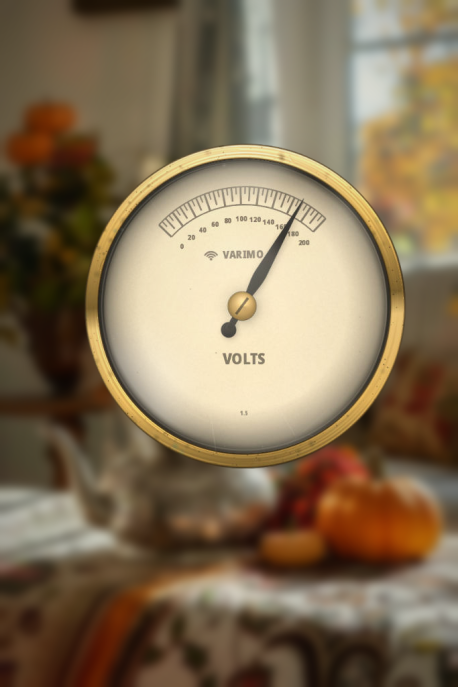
170 V
